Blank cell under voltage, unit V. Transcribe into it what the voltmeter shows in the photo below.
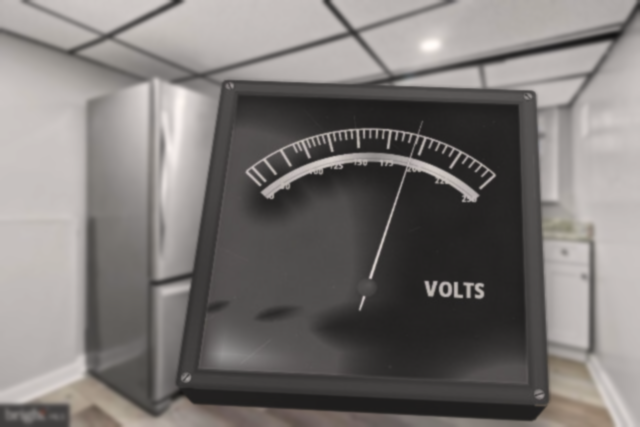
195 V
